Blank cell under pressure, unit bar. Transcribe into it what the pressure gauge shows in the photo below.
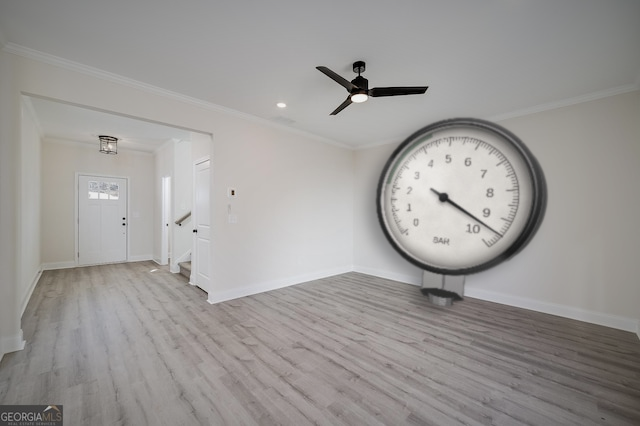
9.5 bar
